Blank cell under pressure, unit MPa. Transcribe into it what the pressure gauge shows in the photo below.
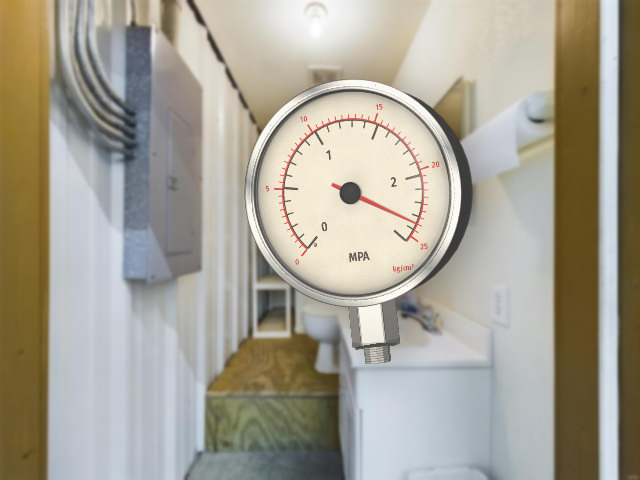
2.35 MPa
